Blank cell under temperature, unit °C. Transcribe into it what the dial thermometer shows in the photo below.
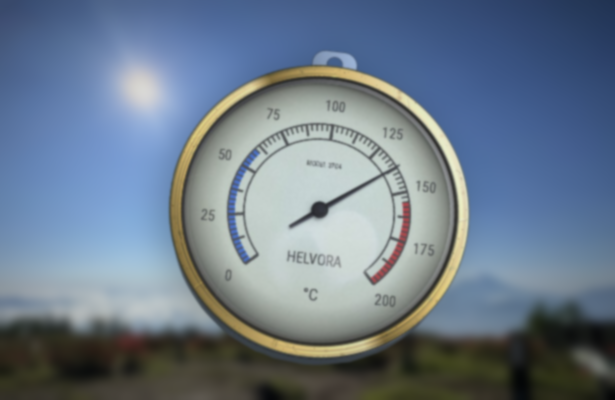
137.5 °C
